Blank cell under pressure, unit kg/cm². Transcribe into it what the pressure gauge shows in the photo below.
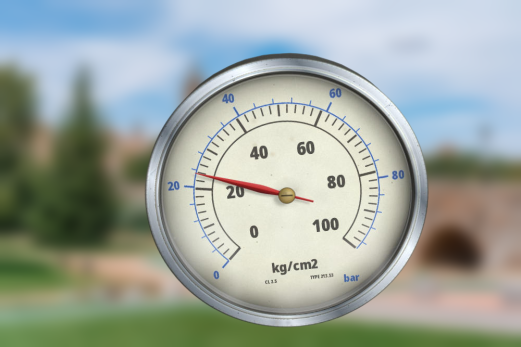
24 kg/cm²
